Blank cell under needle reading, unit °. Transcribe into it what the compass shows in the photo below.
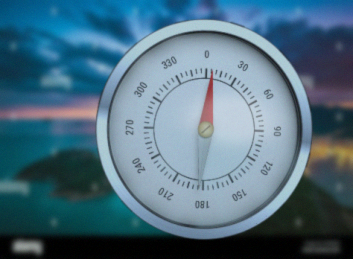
5 °
